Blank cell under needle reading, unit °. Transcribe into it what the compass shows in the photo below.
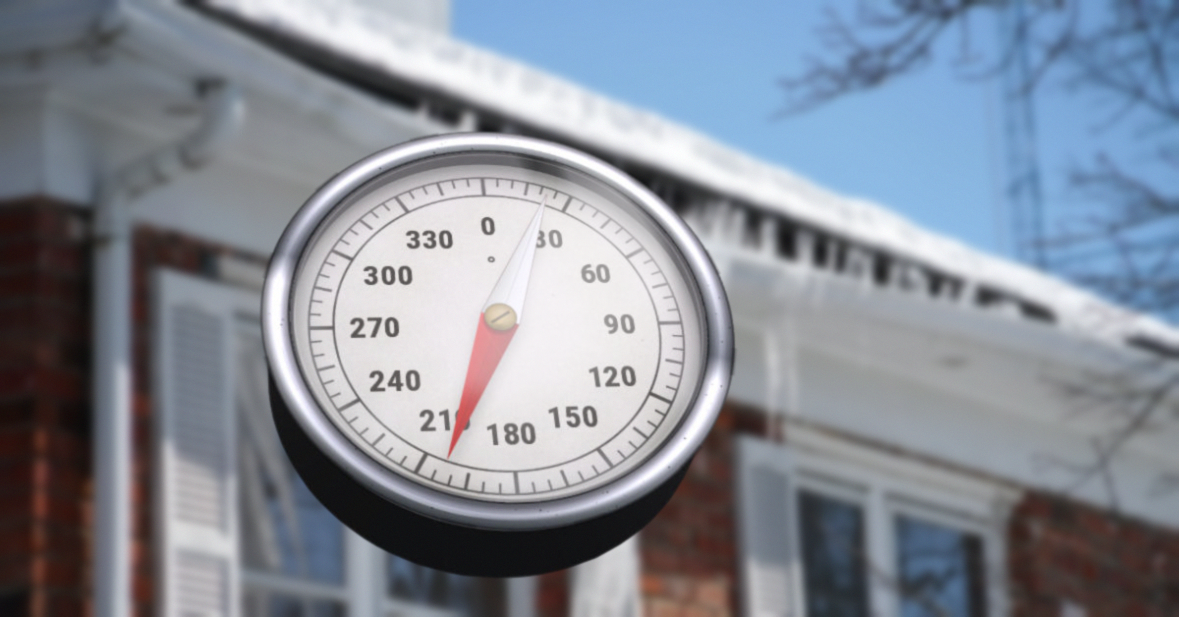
202.5 °
